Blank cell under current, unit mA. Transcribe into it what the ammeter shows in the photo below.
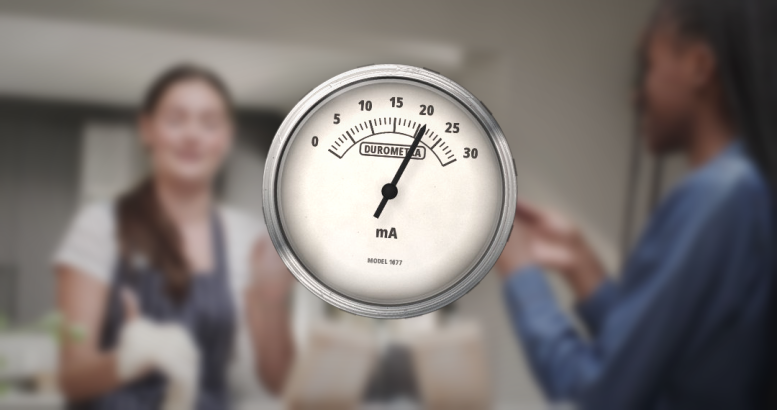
21 mA
